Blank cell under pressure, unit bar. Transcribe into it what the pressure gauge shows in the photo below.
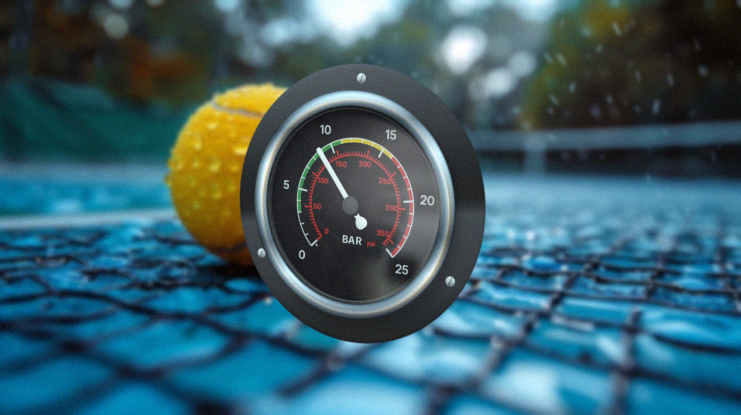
9 bar
